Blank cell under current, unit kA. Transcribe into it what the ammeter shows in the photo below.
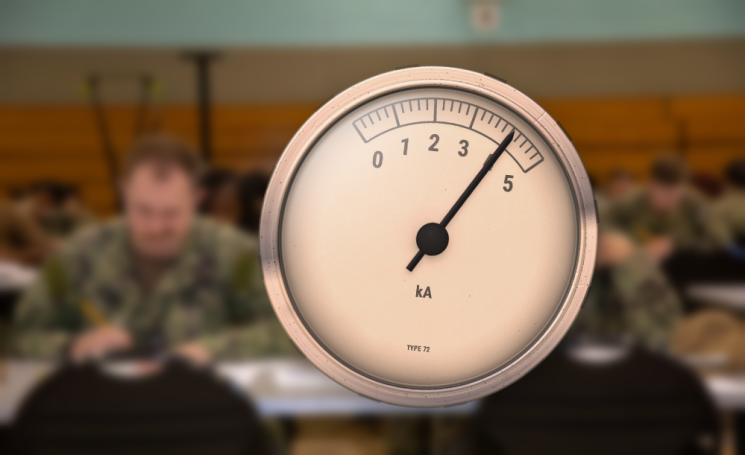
4 kA
